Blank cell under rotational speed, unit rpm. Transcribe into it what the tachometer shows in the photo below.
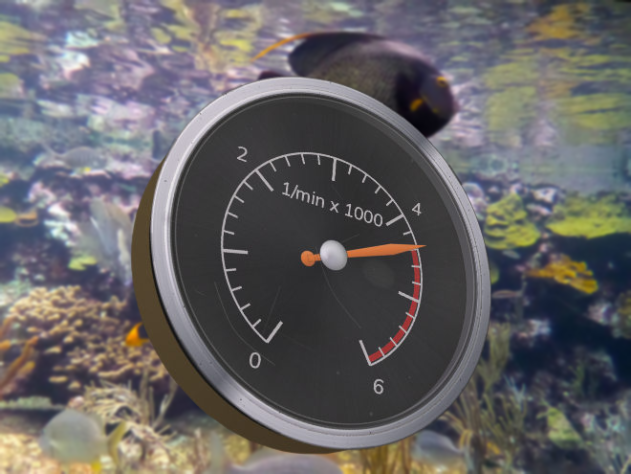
4400 rpm
